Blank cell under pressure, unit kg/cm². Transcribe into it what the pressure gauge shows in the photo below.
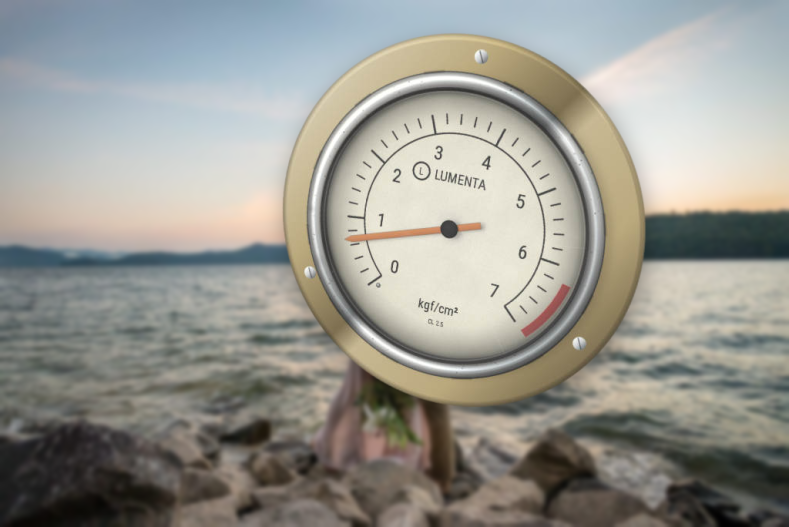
0.7 kg/cm²
